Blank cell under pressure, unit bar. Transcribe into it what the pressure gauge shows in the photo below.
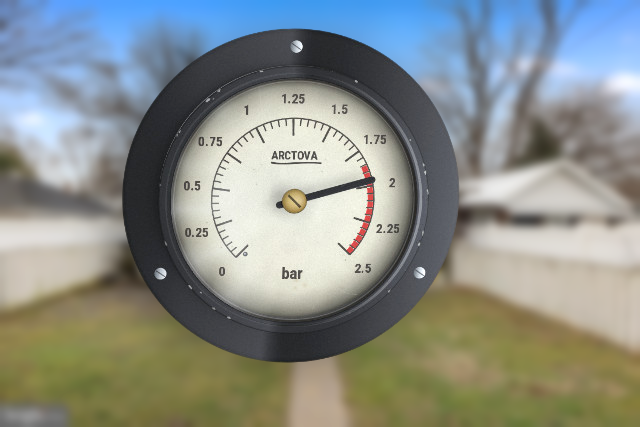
1.95 bar
